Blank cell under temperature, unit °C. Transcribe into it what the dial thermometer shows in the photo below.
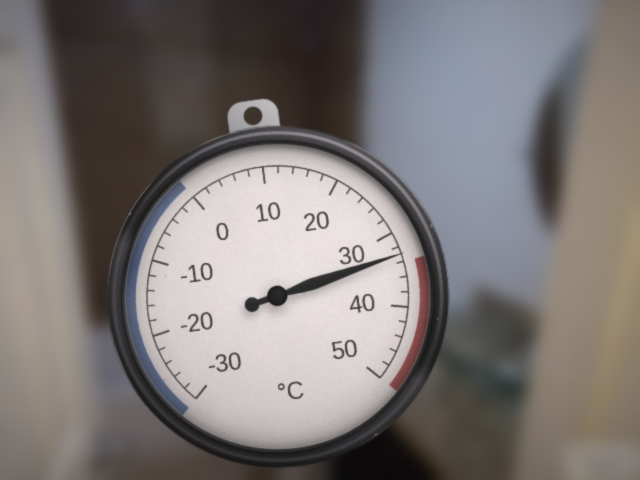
33 °C
